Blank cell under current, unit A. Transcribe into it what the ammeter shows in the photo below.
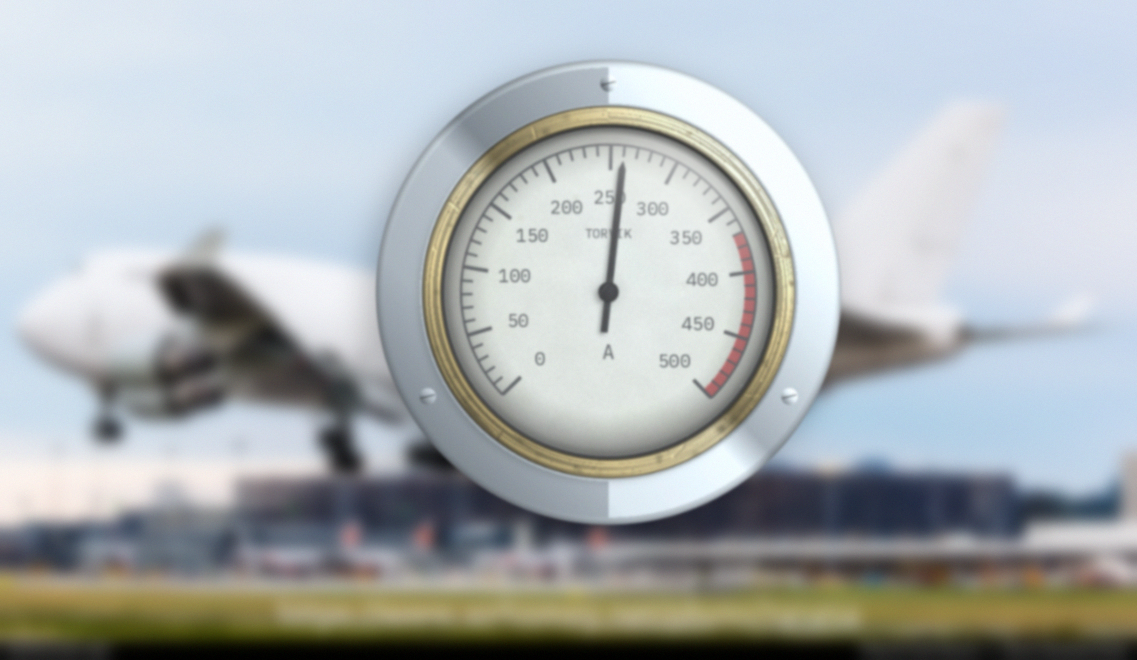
260 A
